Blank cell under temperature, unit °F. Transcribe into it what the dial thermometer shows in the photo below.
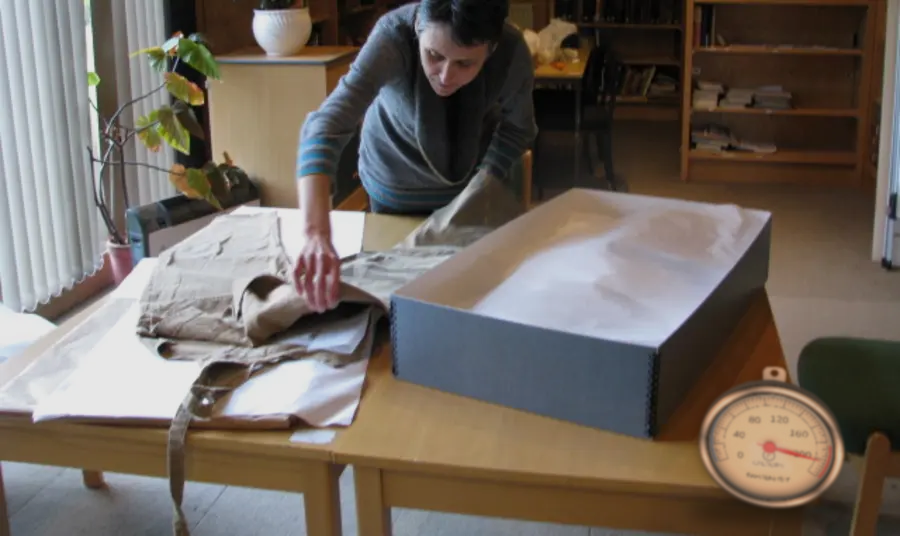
200 °F
